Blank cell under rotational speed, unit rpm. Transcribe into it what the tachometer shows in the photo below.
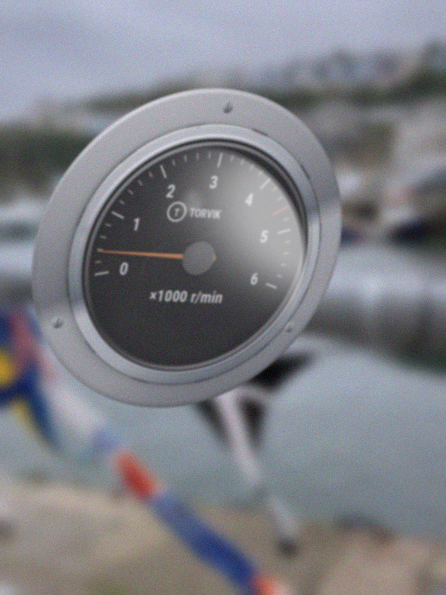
400 rpm
